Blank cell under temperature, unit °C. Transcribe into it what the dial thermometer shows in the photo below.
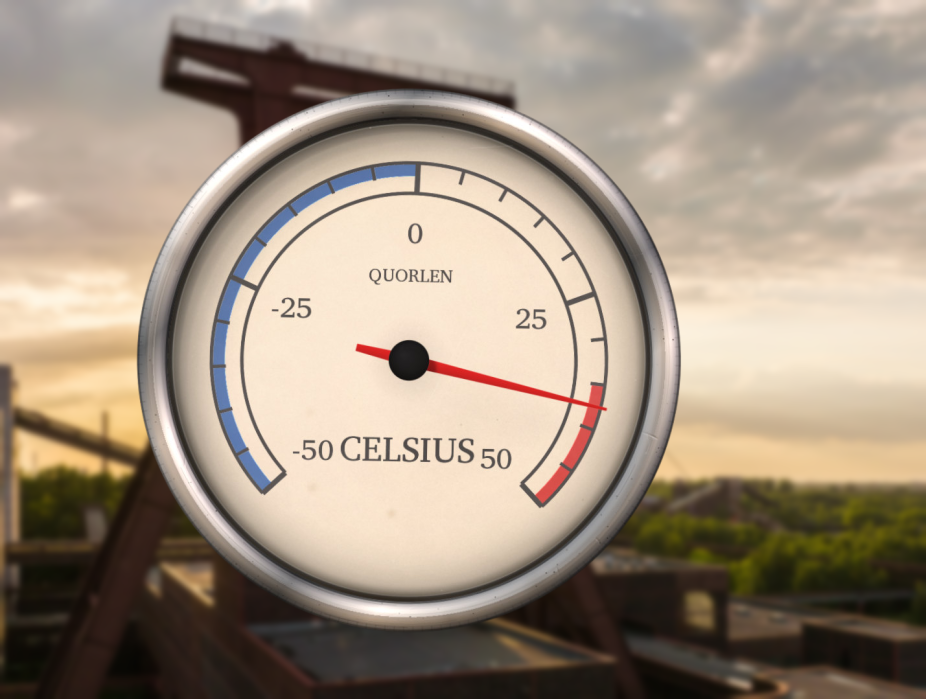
37.5 °C
